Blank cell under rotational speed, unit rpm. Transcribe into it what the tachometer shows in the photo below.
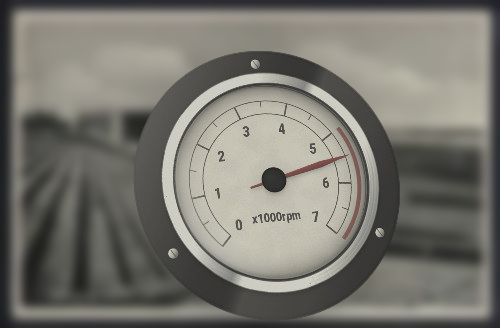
5500 rpm
